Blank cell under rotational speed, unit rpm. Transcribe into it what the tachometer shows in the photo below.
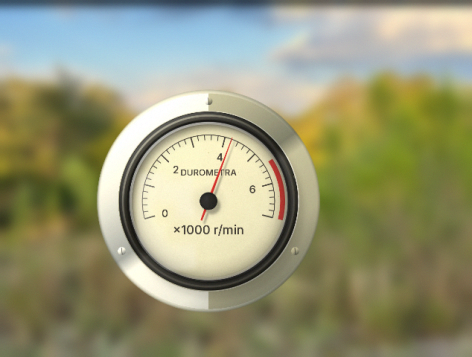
4200 rpm
